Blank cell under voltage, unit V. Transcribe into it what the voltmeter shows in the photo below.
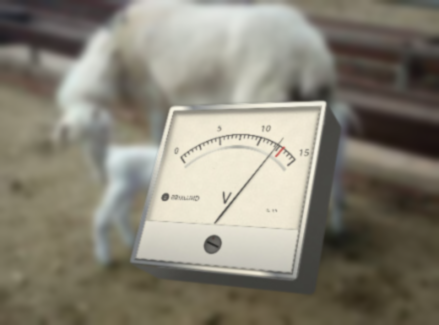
12.5 V
